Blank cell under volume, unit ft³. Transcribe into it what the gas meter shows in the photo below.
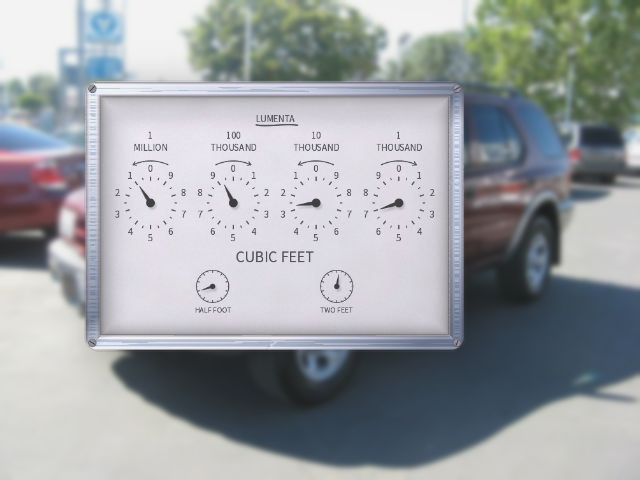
92700 ft³
